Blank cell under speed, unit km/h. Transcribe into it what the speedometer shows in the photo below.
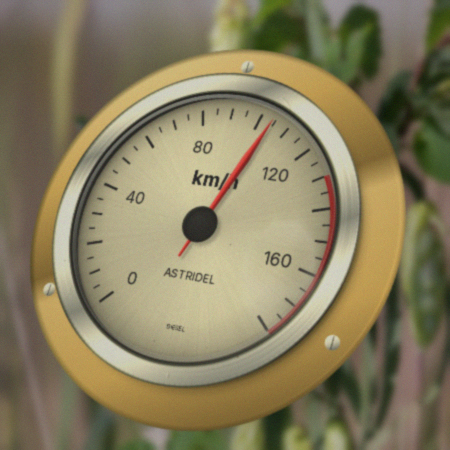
105 km/h
